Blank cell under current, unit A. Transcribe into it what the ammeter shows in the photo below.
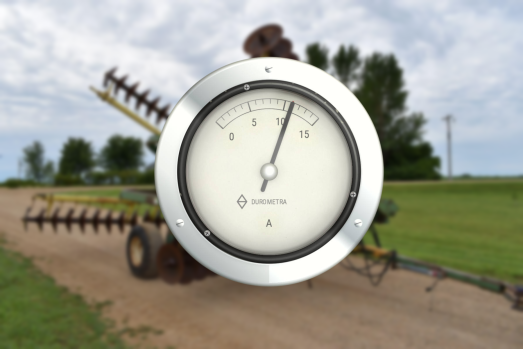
11 A
